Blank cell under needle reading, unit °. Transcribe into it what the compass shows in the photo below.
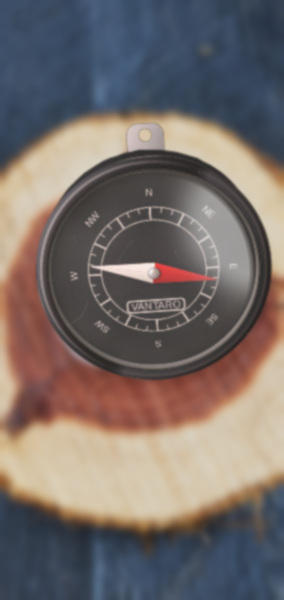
100 °
